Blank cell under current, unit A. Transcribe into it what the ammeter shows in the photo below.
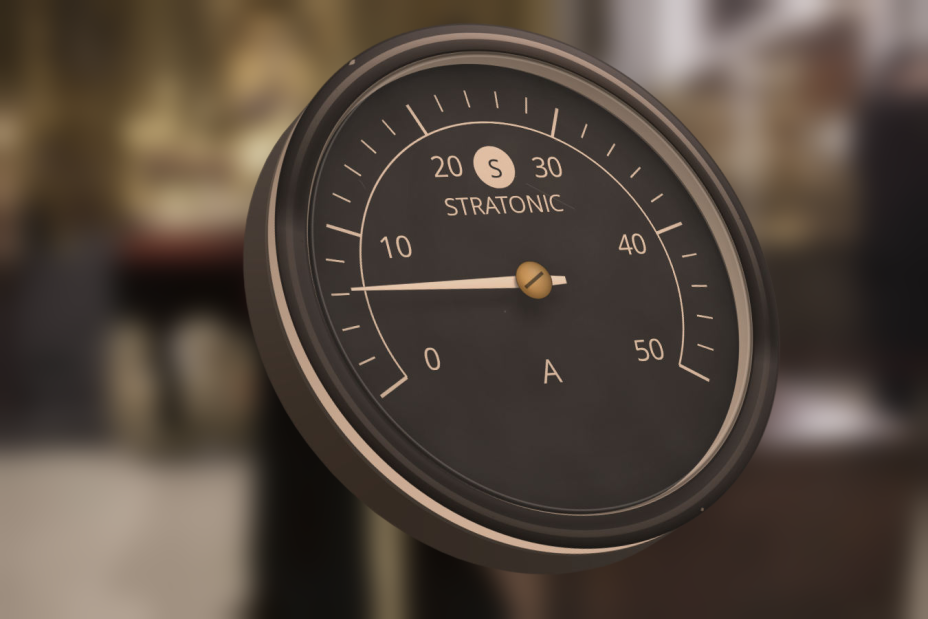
6 A
